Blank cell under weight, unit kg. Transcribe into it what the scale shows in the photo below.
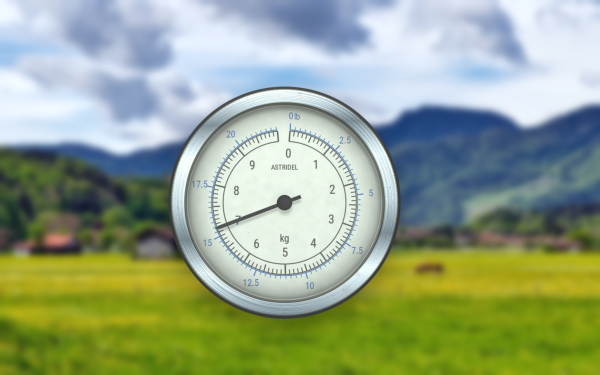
7 kg
